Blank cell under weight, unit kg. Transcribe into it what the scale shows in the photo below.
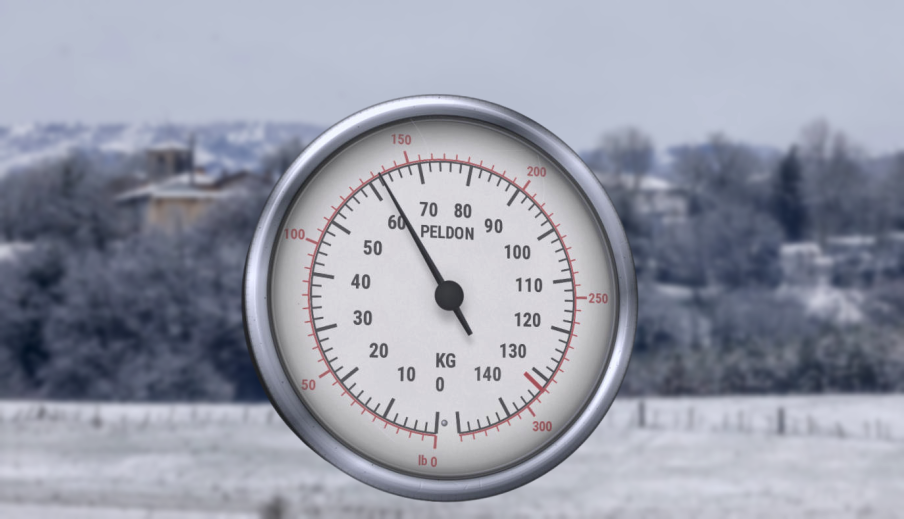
62 kg
